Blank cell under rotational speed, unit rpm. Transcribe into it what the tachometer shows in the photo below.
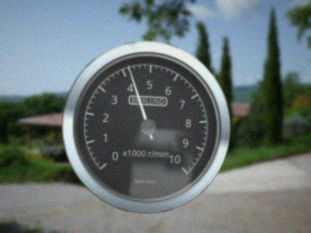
4200 rpm
